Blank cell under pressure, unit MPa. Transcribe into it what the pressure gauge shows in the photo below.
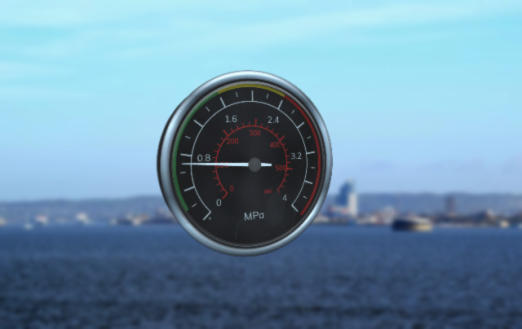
0.7 MPa
